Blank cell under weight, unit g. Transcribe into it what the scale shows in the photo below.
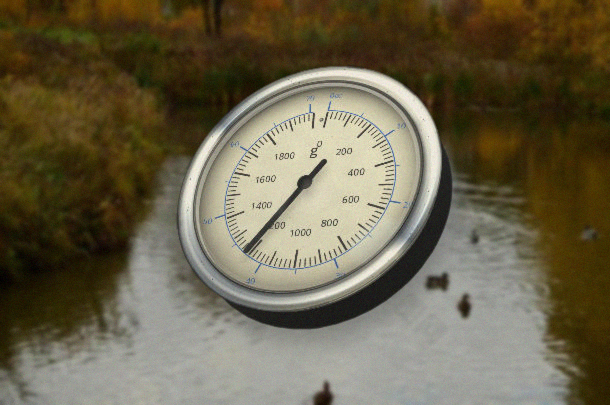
1200 g
